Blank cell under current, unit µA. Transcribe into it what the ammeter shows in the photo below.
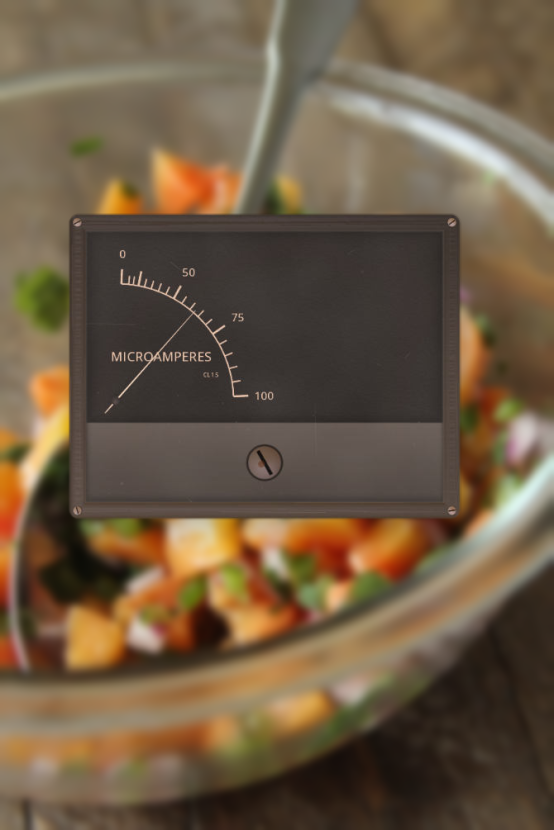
62.5 µA
